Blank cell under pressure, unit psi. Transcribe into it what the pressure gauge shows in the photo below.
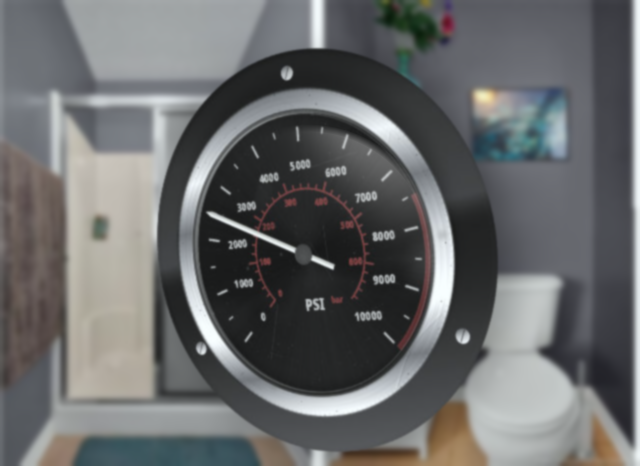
2500 psi
